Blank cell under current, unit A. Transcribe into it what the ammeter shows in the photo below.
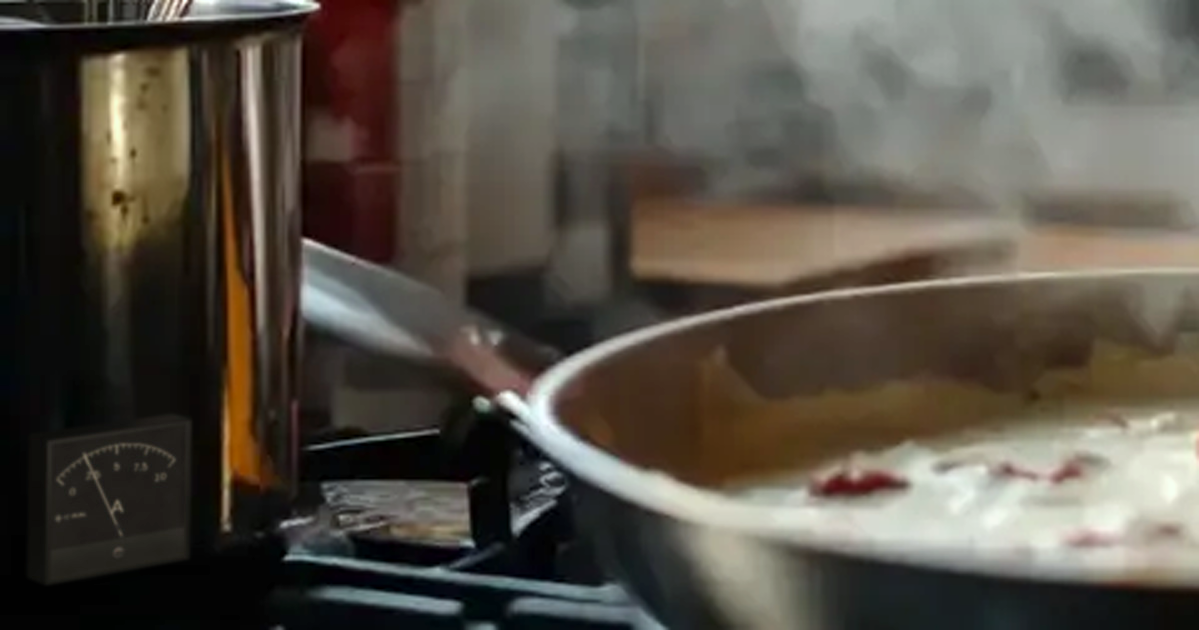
2.5 A
